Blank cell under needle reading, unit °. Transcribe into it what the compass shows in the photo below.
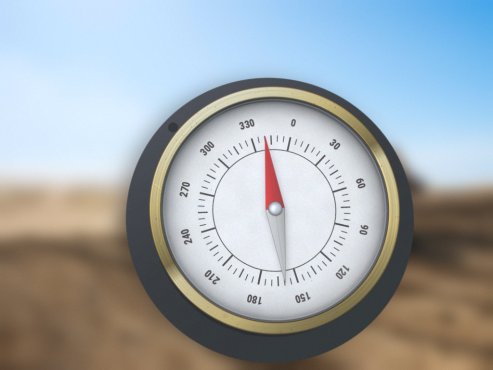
340 °
